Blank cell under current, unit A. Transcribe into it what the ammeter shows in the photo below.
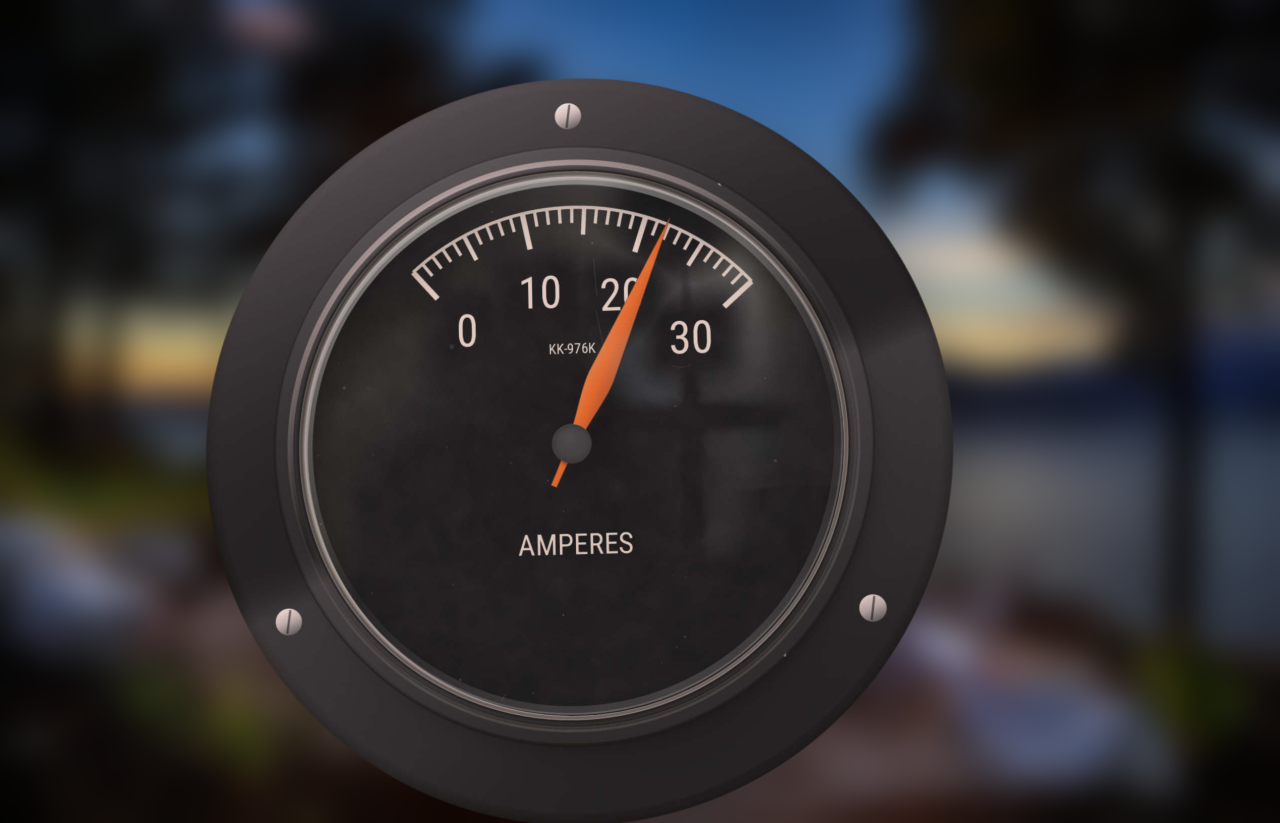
22 A
